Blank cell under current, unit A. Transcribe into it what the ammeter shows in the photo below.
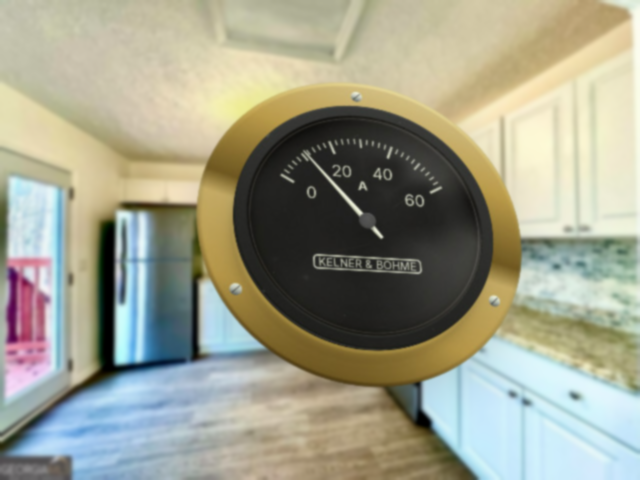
10 A
